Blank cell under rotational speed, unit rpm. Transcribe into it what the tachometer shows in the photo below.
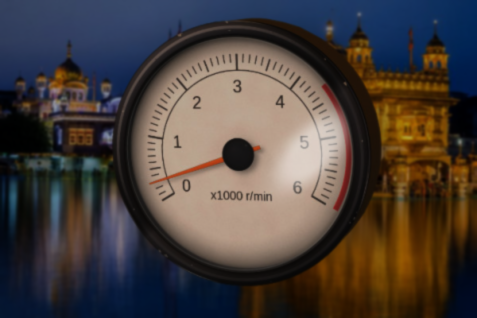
300 rpm
